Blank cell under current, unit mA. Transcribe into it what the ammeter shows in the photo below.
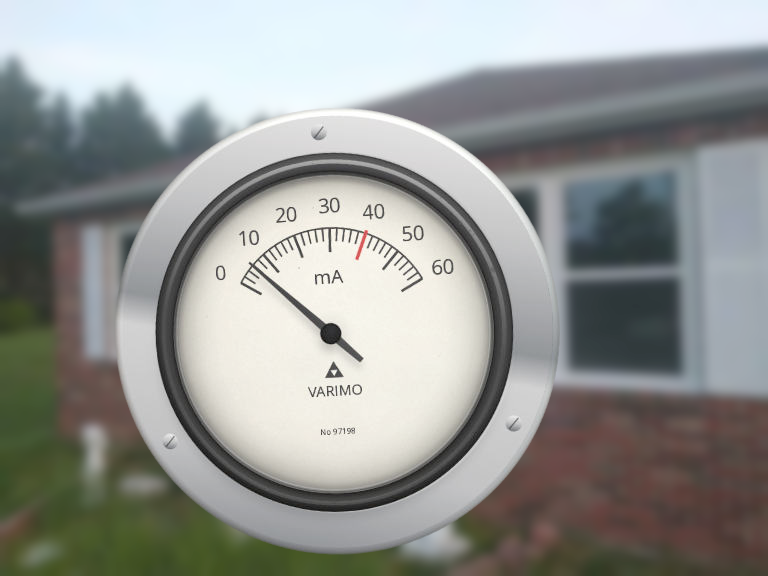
6 mA
